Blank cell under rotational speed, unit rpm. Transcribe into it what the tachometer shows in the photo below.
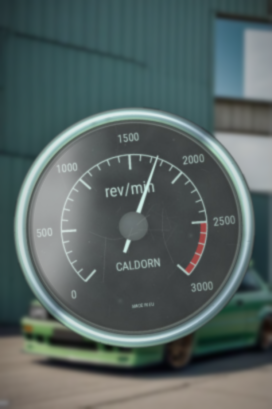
1750 rpm
